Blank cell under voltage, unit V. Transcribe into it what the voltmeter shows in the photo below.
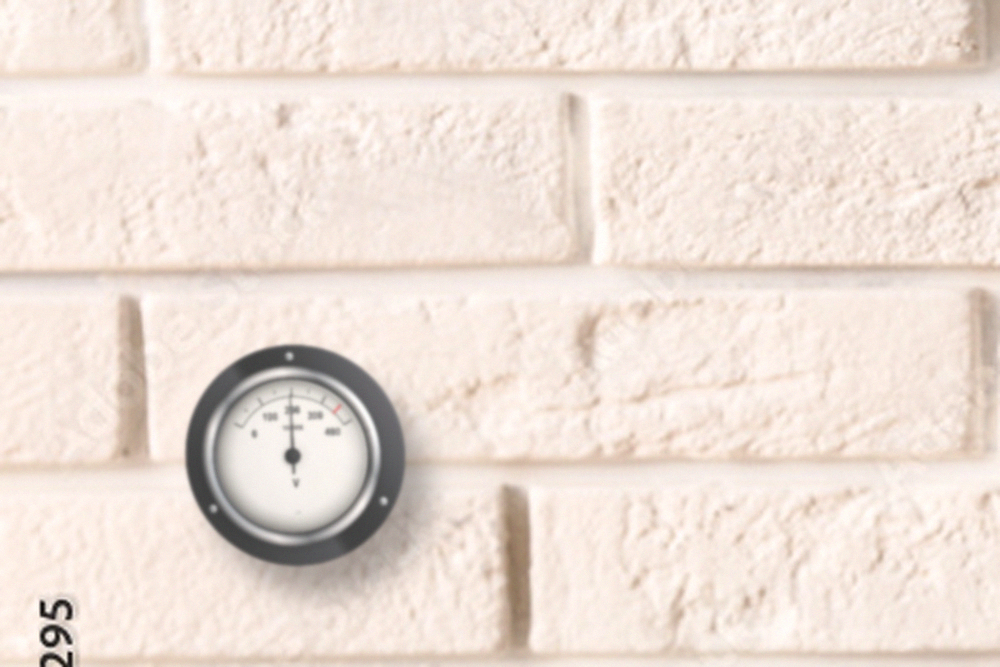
200 V
